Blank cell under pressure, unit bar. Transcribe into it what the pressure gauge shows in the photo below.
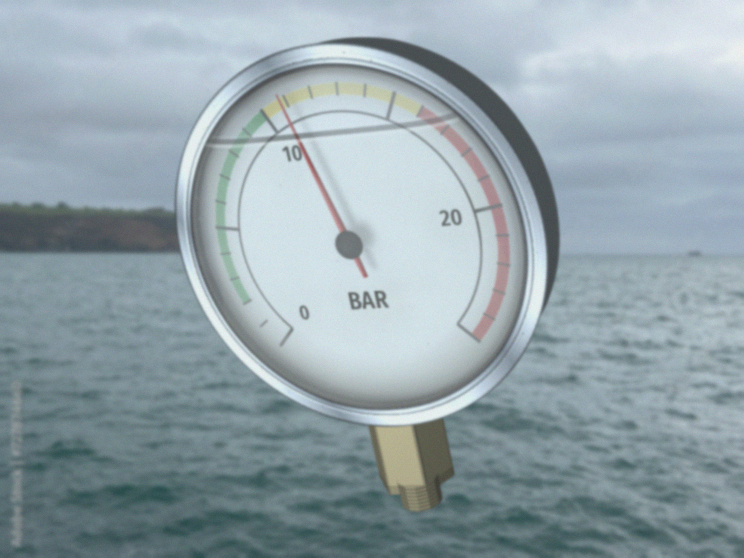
11 bar
